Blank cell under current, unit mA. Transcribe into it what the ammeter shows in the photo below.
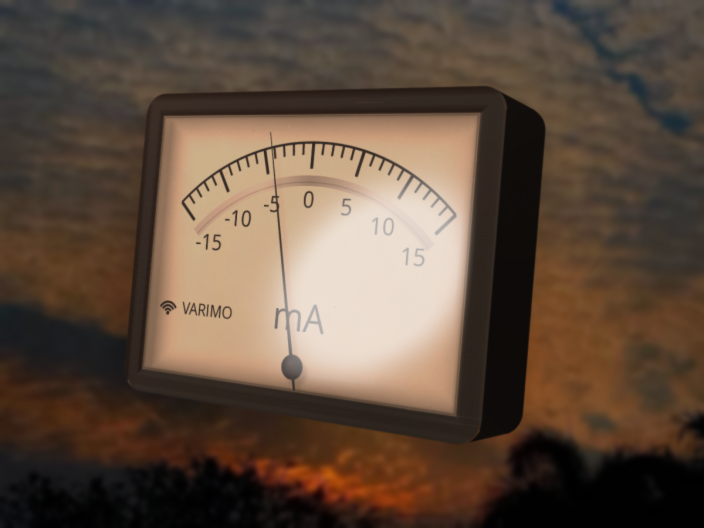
-4 mA
